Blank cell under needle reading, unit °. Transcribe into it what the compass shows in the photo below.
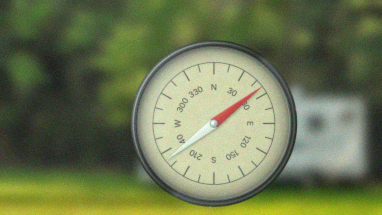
52.5 °
